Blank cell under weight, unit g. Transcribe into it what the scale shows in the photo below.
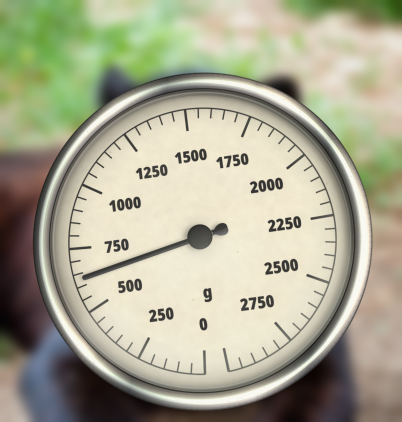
625 g
